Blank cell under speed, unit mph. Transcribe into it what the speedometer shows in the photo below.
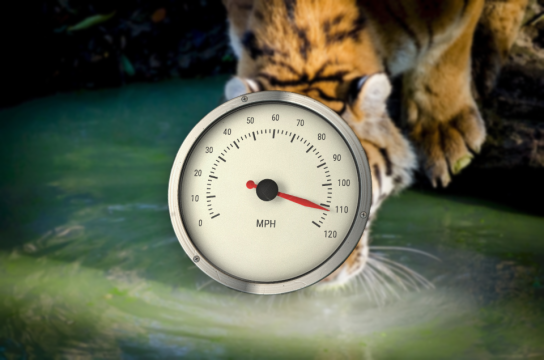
112 mph
